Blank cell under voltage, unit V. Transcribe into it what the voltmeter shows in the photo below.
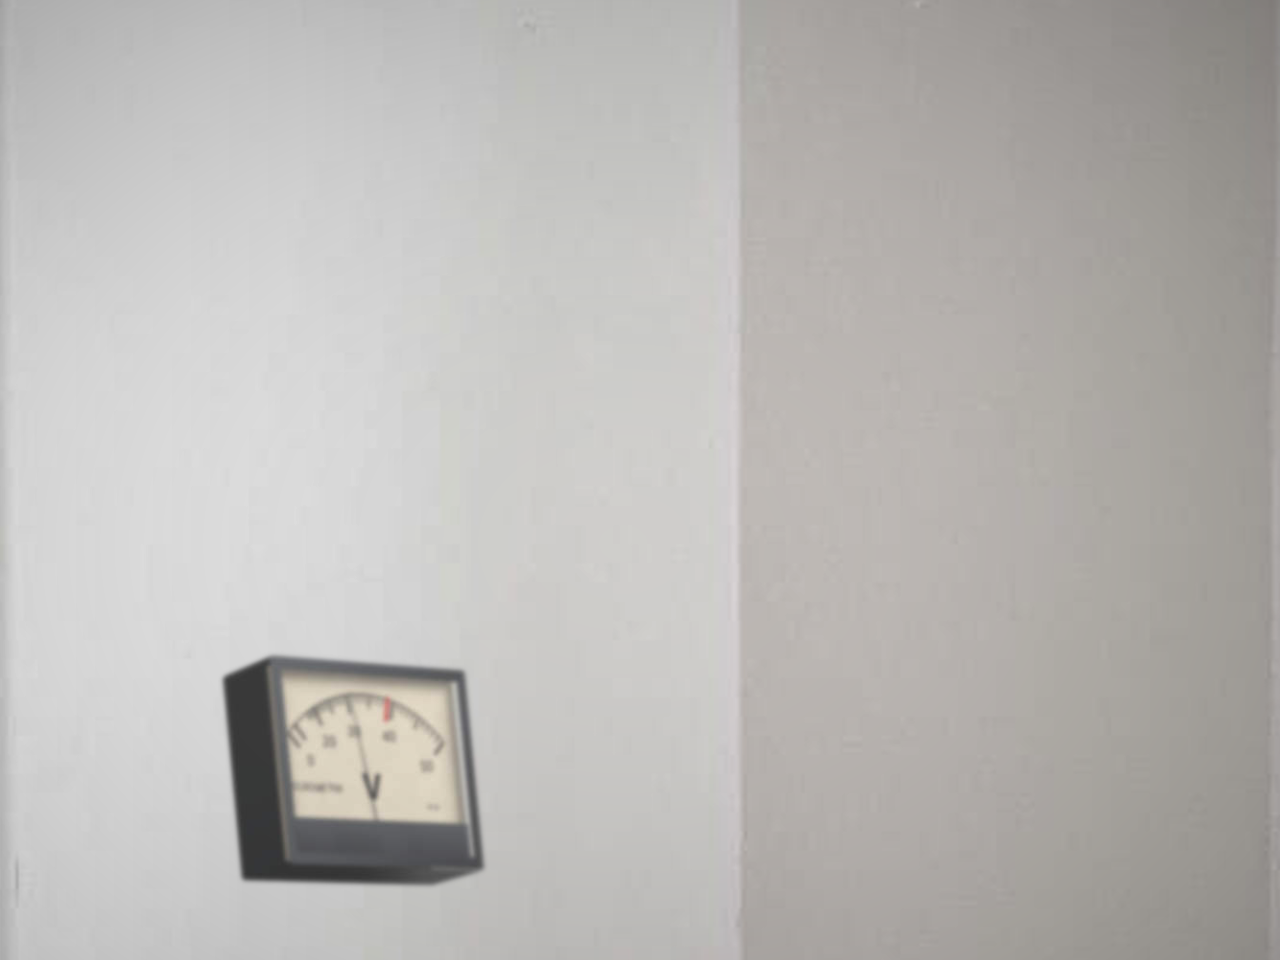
30 V
